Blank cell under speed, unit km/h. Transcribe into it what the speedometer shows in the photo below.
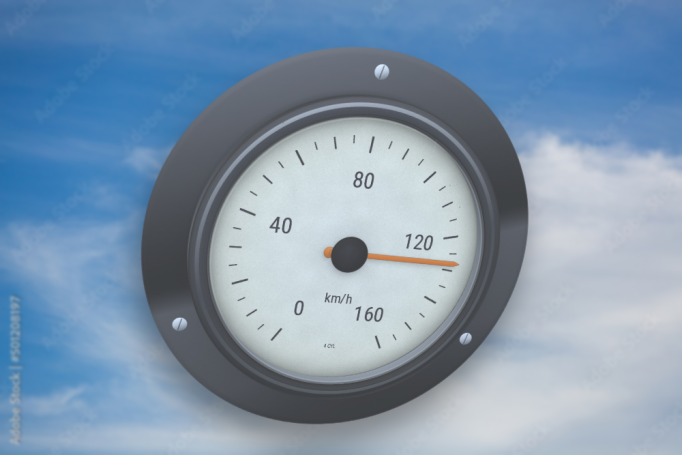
127.5 km/h
